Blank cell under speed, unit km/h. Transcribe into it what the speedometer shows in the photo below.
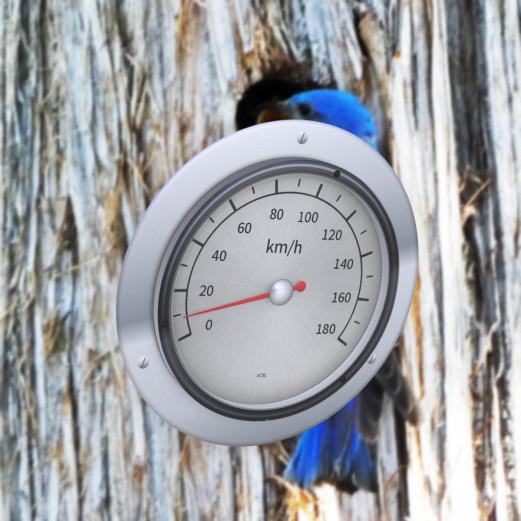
10 km/h
